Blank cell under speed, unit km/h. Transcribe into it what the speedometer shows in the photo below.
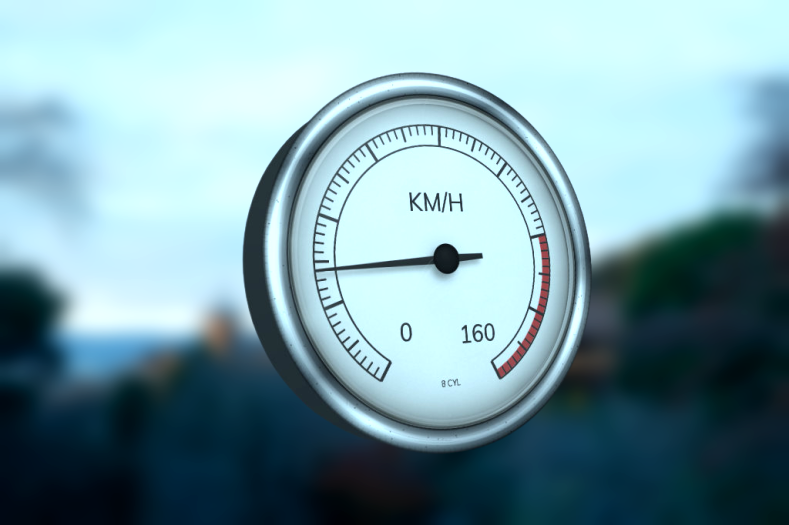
28 km/h
